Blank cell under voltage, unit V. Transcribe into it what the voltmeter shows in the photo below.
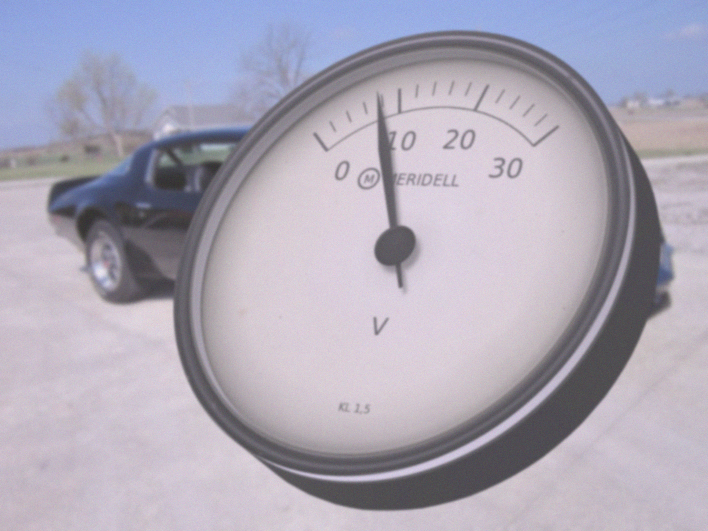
8 V
